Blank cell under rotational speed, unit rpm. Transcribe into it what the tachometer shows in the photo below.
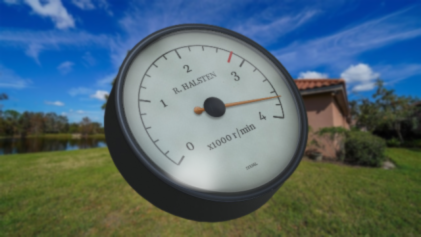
3700 rpm
